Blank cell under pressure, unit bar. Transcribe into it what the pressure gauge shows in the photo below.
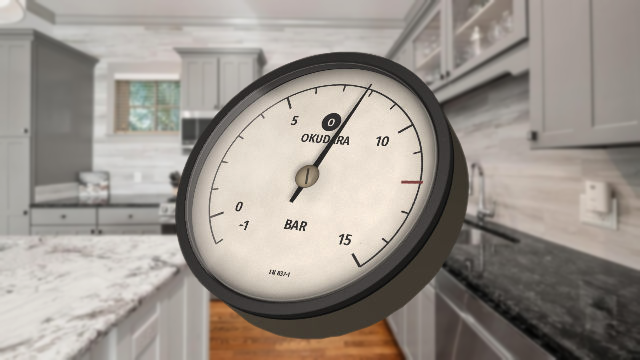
8 bar
